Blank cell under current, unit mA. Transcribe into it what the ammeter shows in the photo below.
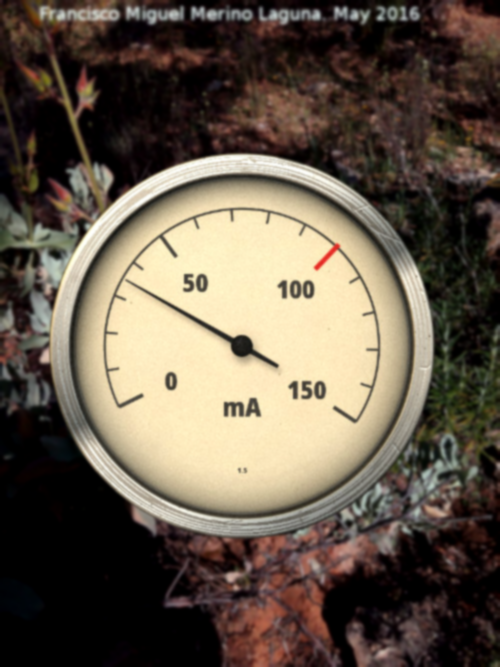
35 mA
